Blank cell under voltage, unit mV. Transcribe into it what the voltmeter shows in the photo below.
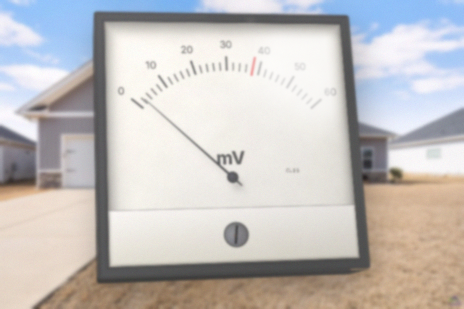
2 mV
